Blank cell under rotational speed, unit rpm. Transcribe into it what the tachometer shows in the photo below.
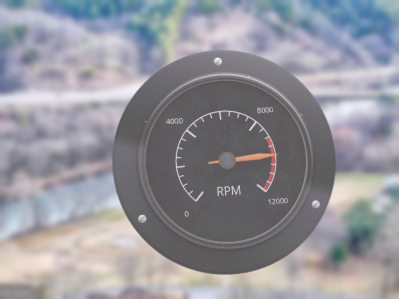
10000 rpm
